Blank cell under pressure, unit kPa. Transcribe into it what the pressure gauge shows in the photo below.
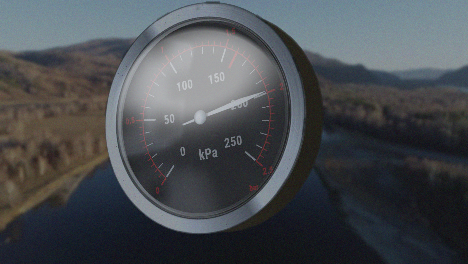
200 kPa
